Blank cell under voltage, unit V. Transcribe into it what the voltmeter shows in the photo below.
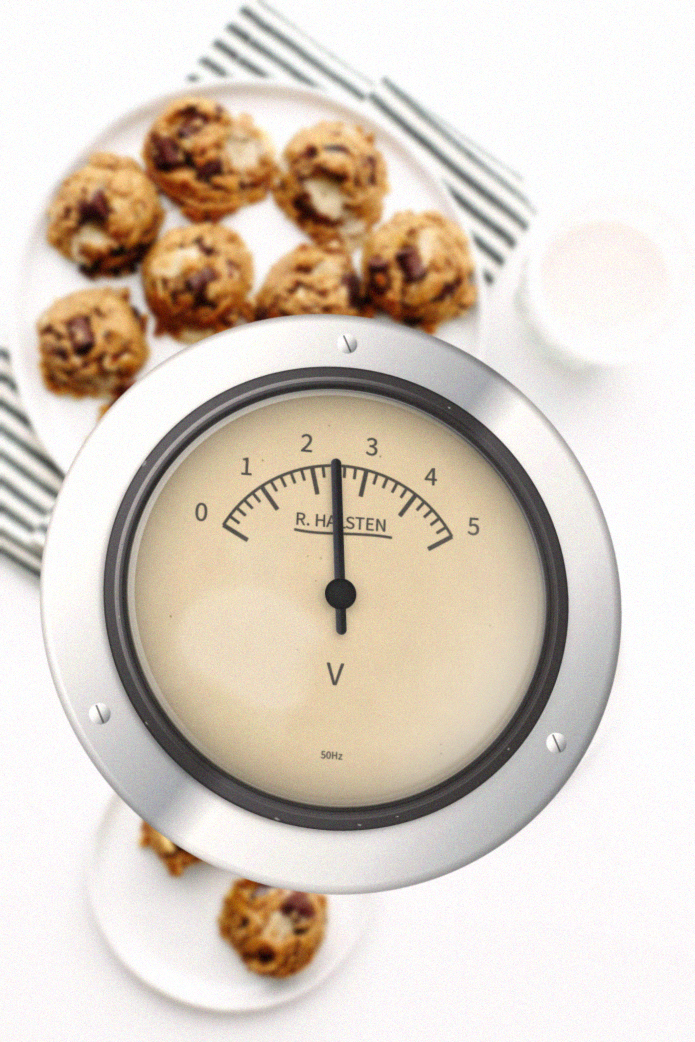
2.4 V
